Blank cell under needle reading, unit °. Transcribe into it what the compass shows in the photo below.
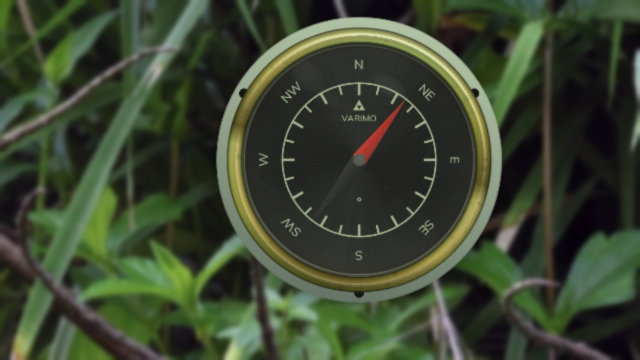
37.5 °
